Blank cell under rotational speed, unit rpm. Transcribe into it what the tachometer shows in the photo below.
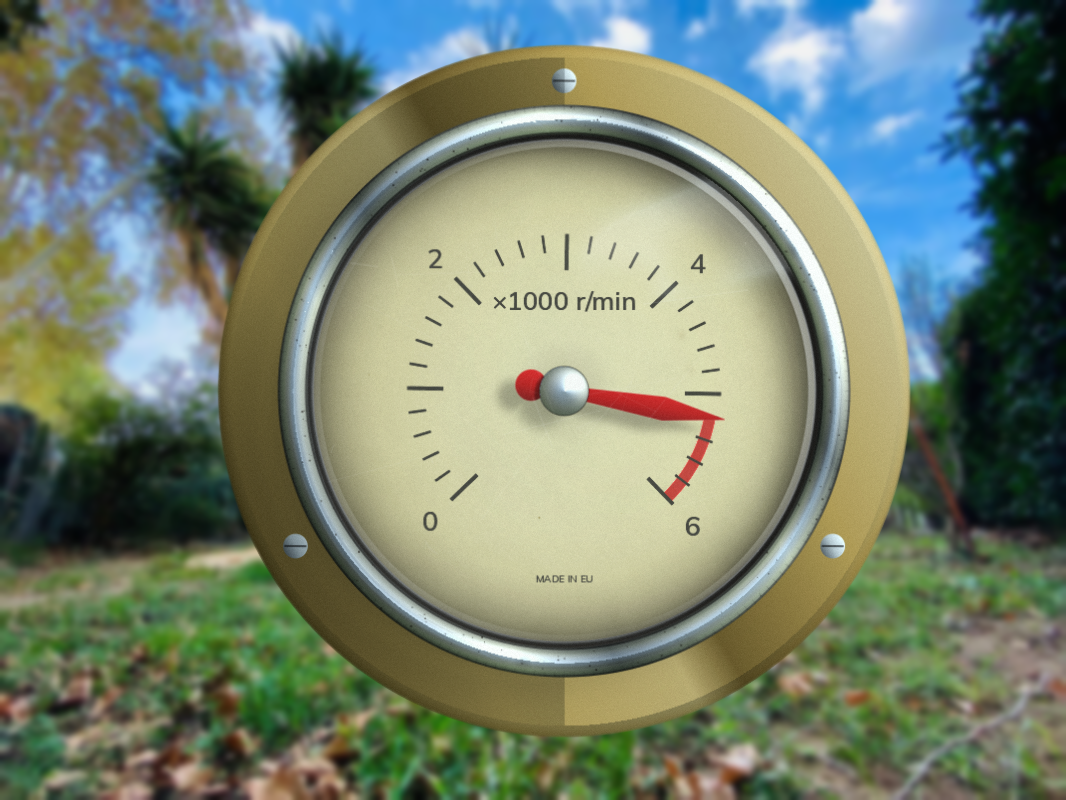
5200 rpm
